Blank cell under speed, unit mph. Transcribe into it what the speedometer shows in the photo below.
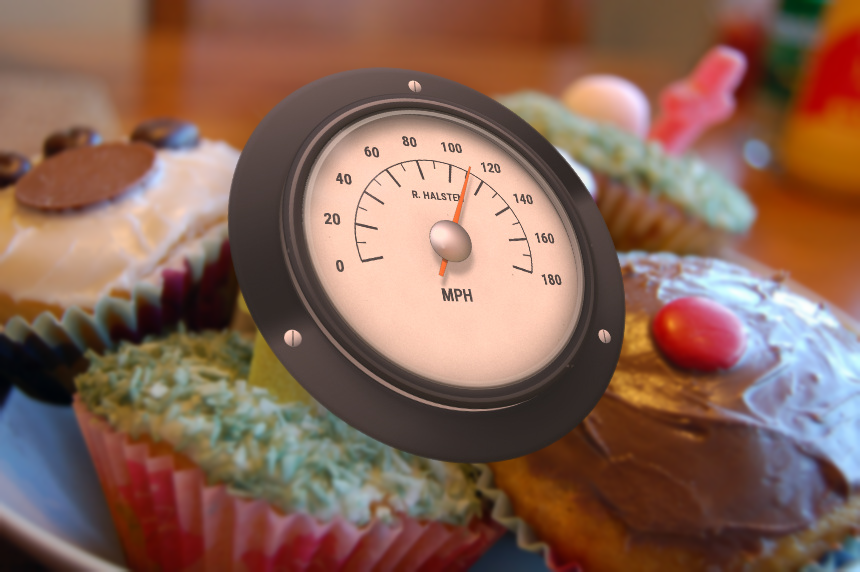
110 mph
